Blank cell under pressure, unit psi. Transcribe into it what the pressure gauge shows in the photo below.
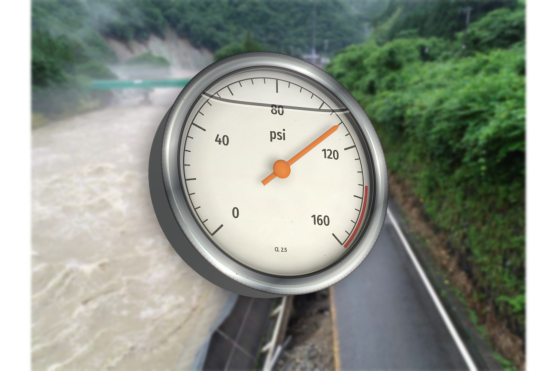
110 psi
